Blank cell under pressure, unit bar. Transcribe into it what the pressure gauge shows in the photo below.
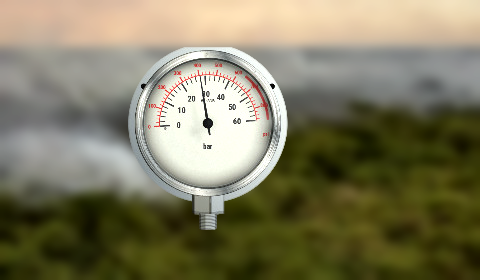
28 bar
